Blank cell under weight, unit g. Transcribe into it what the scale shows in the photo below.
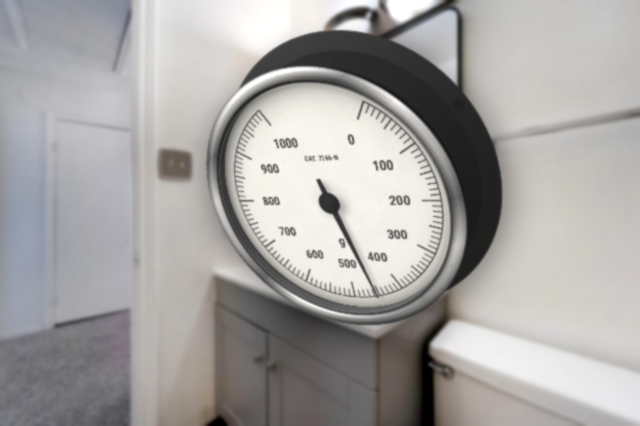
450 g
